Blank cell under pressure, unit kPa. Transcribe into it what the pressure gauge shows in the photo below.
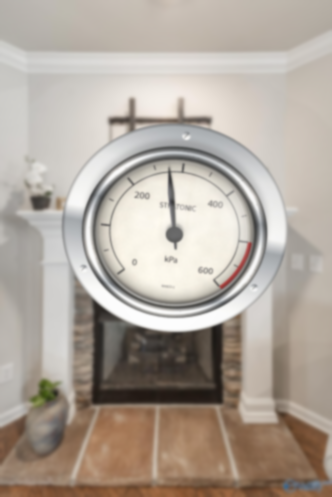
275 kPa
